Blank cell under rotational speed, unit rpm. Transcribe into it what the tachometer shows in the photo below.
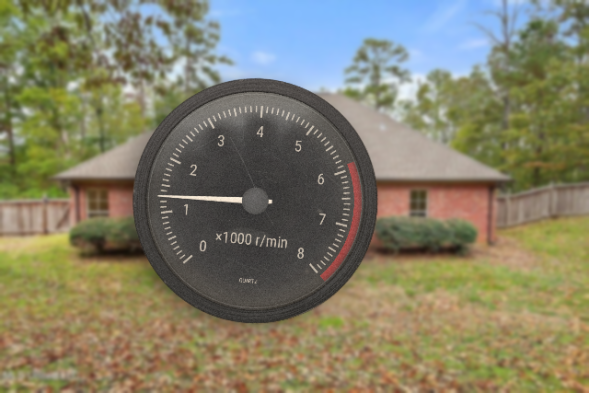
1300 rpm
